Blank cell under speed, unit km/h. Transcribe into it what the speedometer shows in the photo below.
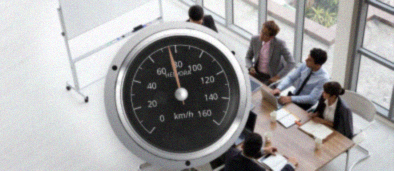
75 km/h
